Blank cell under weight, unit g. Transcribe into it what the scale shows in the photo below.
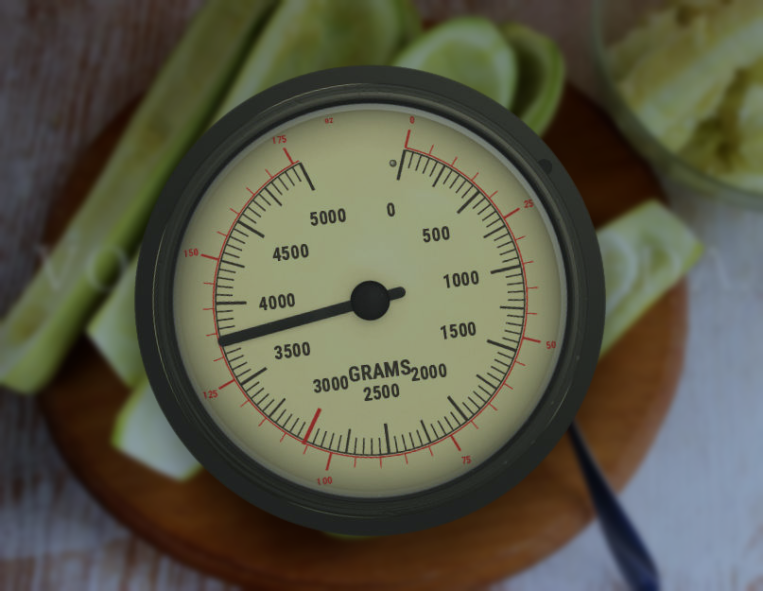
3775 g
